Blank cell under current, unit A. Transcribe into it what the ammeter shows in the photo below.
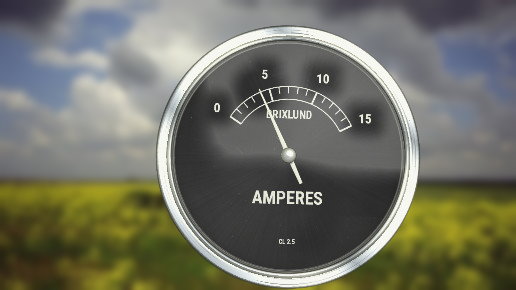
4 A
